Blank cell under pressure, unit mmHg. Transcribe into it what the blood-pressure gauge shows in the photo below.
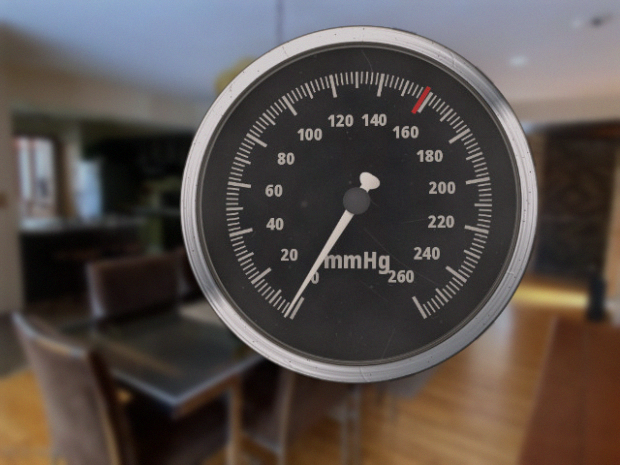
2 mmHg
